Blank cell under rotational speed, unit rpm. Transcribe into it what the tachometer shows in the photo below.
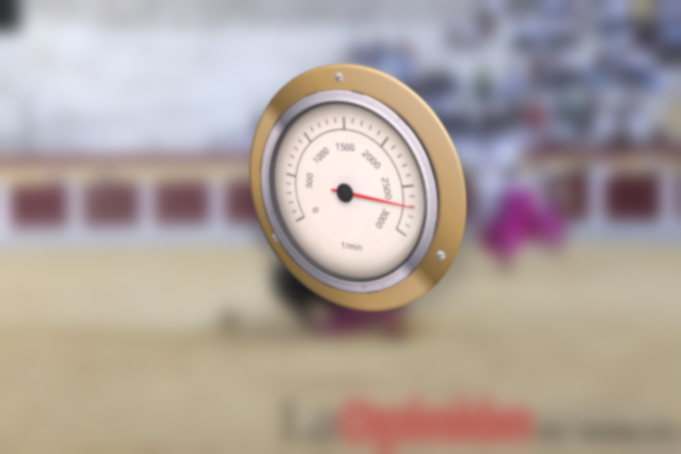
2700 rpm
